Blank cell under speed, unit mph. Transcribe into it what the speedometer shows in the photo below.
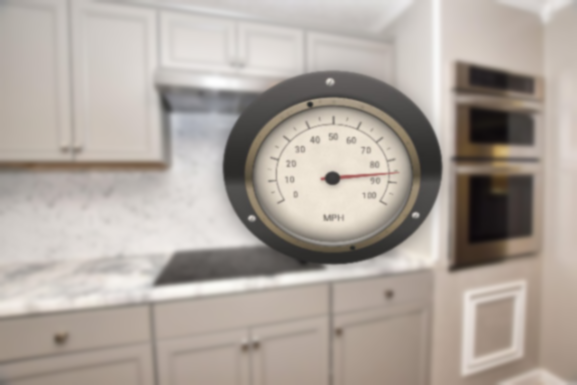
85 mph
